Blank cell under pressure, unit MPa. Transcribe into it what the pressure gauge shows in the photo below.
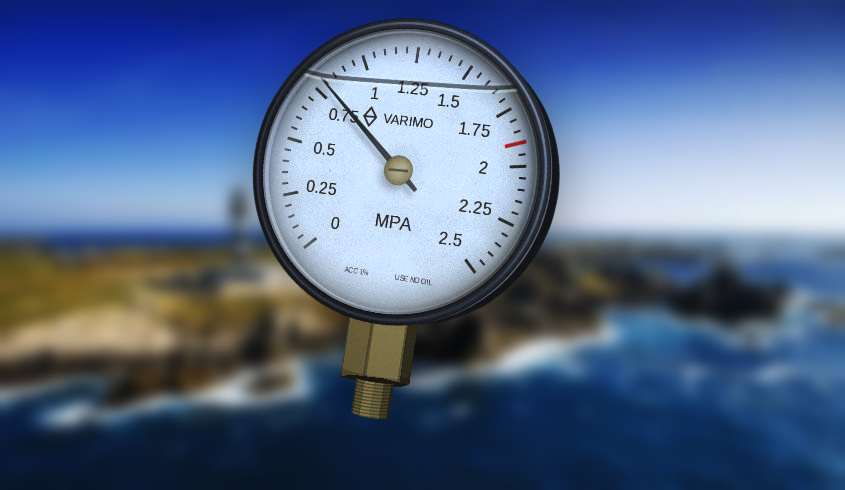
0.8 MPa
